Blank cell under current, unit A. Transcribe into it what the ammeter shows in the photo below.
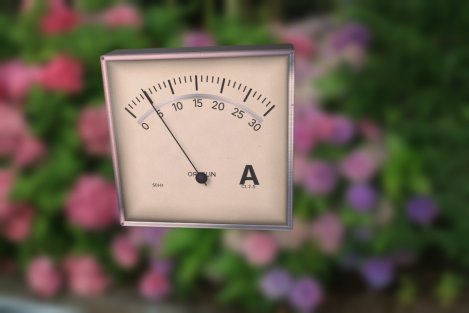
5 A
